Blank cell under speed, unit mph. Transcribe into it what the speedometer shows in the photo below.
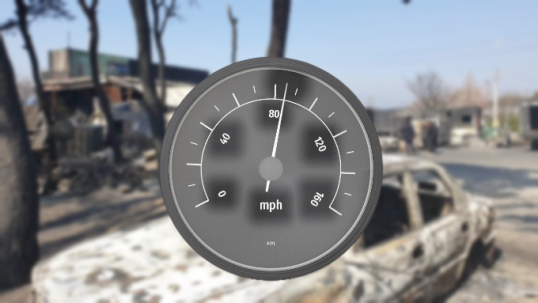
85 mph
